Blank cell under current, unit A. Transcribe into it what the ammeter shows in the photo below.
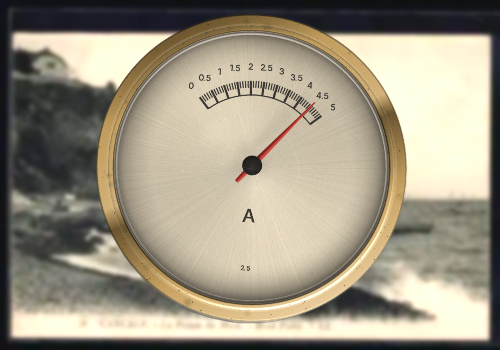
4.5 A
